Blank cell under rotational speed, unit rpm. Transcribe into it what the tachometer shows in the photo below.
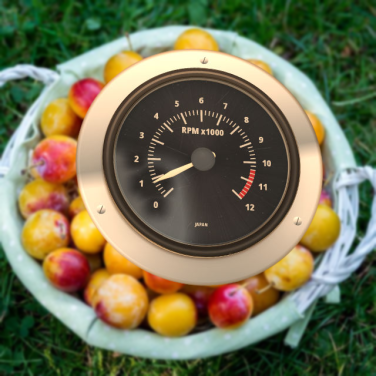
800 rpm
